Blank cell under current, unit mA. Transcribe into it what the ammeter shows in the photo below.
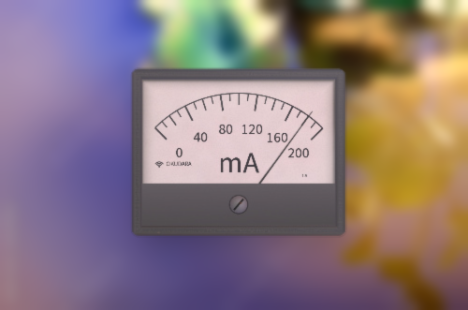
180 mA
